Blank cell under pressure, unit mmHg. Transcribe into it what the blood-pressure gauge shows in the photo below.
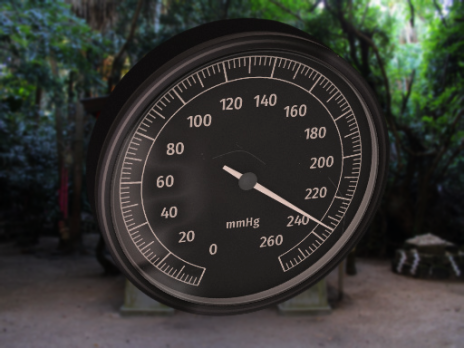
234 mmHg
